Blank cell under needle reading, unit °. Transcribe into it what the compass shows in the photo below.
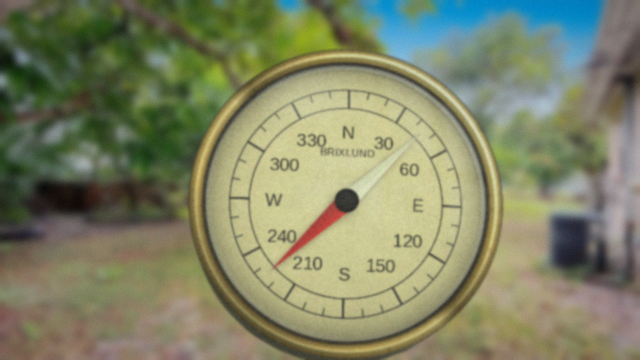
225 °
